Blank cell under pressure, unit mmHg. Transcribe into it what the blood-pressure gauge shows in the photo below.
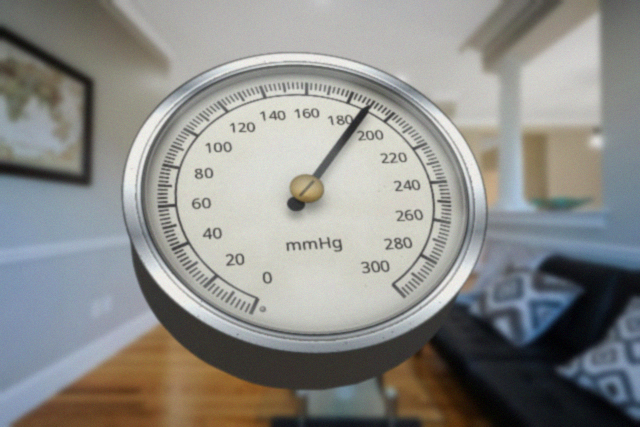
190 mmHg
